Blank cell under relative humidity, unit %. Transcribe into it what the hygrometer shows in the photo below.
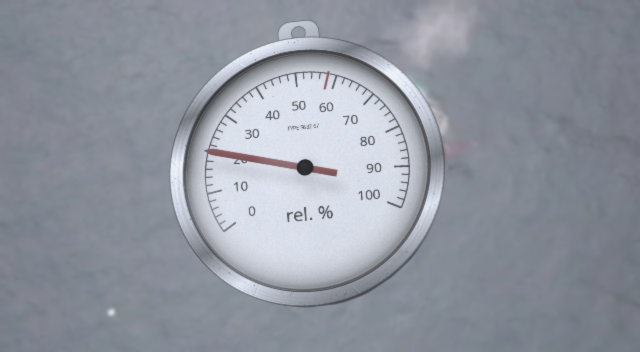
20 %
